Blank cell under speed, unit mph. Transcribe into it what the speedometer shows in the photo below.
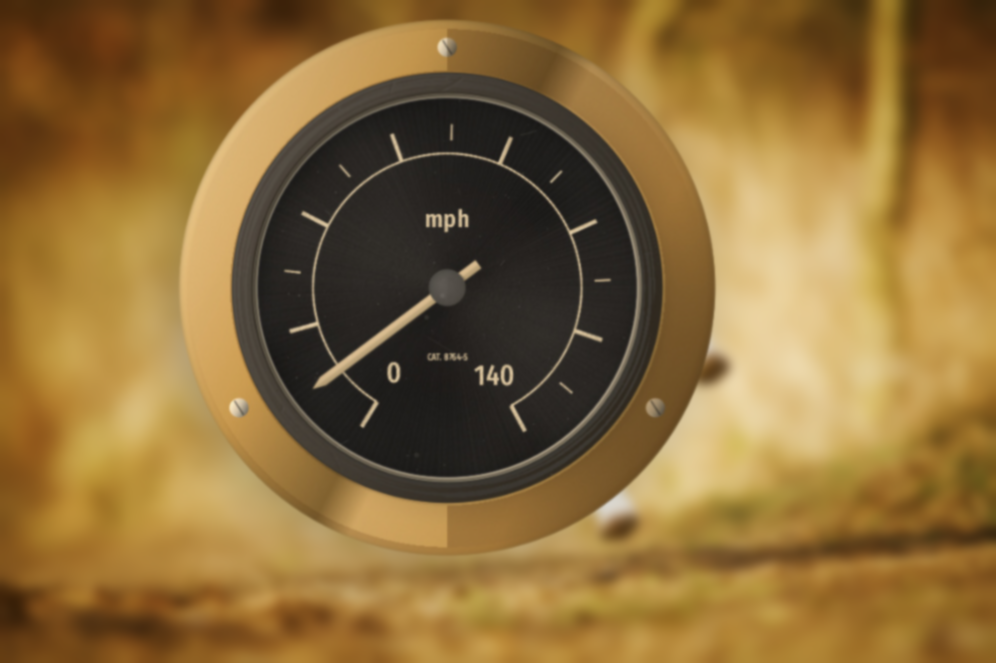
10 mph
